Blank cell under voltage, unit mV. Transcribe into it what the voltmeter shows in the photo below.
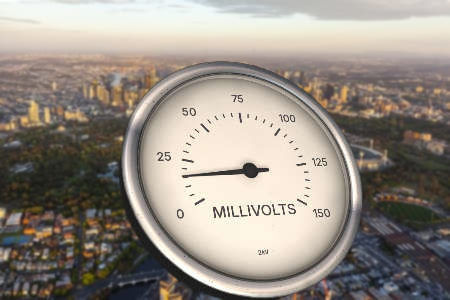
15 mV
